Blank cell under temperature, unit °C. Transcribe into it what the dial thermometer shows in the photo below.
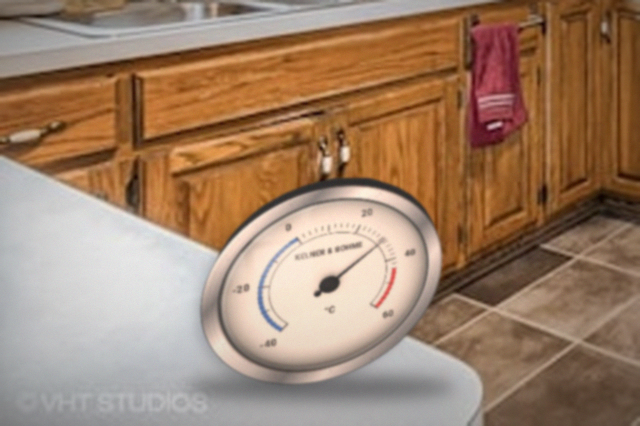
30 °C
